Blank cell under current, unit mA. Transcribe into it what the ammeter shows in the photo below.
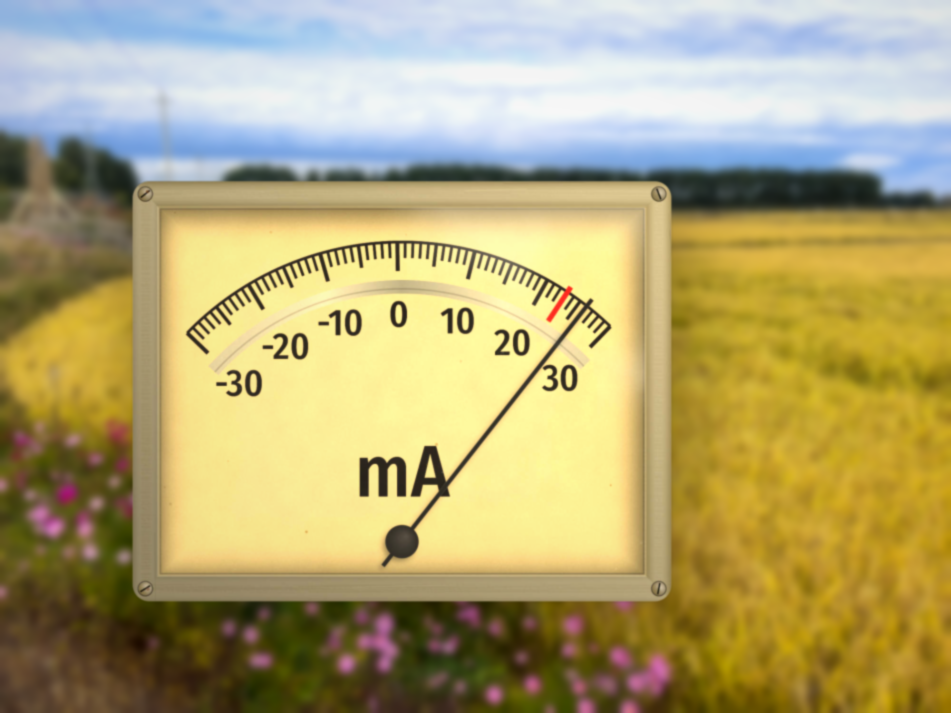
26 mA
